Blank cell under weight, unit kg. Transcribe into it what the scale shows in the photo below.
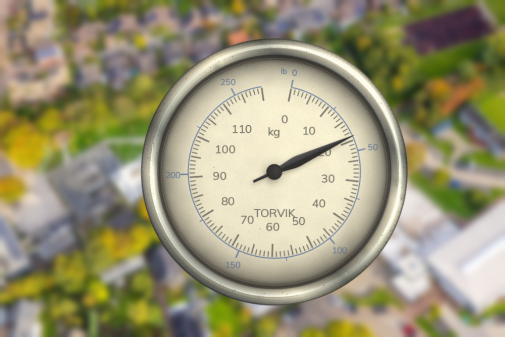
19 kg
